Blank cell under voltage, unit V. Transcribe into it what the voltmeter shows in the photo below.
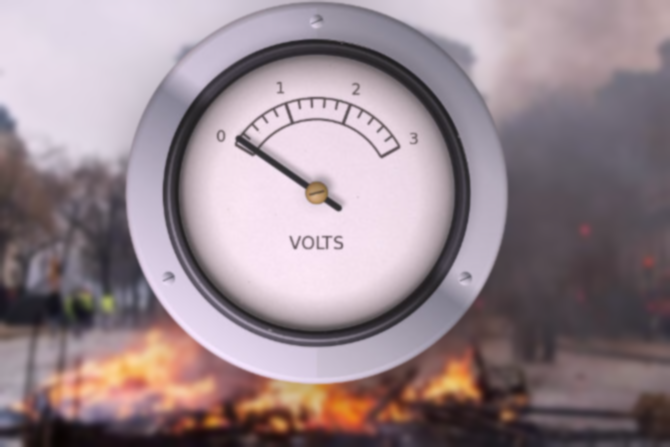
0.1 V
